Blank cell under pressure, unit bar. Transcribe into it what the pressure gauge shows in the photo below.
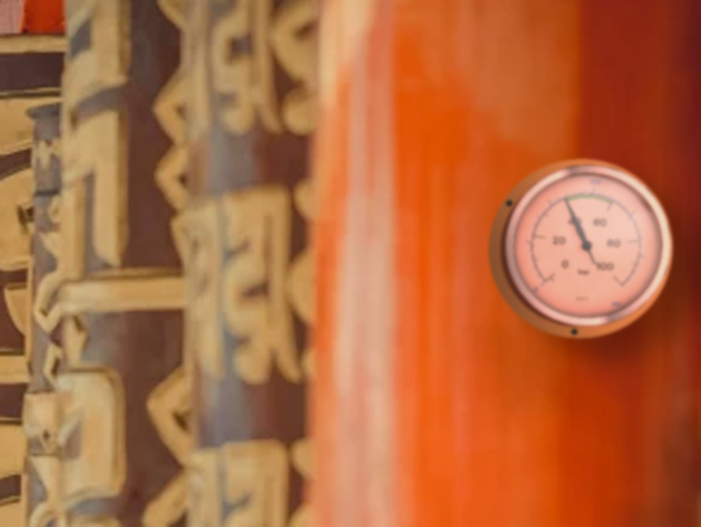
40 bar
